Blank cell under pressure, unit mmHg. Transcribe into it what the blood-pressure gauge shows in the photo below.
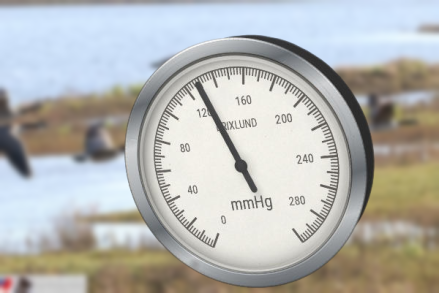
130 mmHg
